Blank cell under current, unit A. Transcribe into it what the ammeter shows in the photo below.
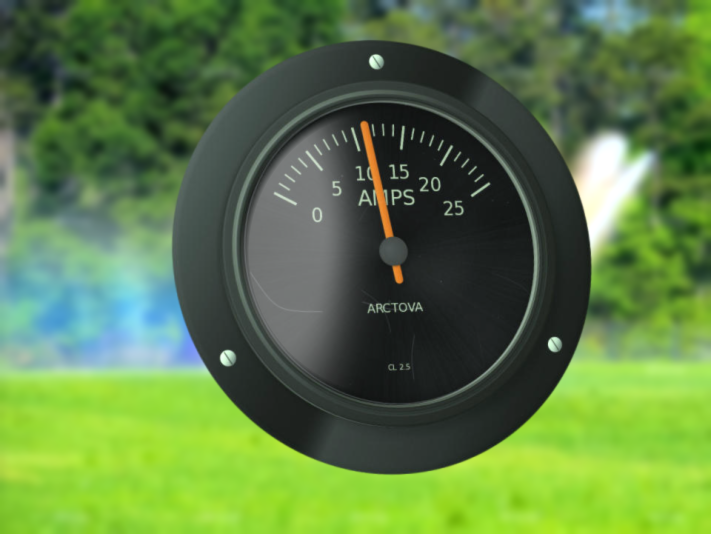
11 A
